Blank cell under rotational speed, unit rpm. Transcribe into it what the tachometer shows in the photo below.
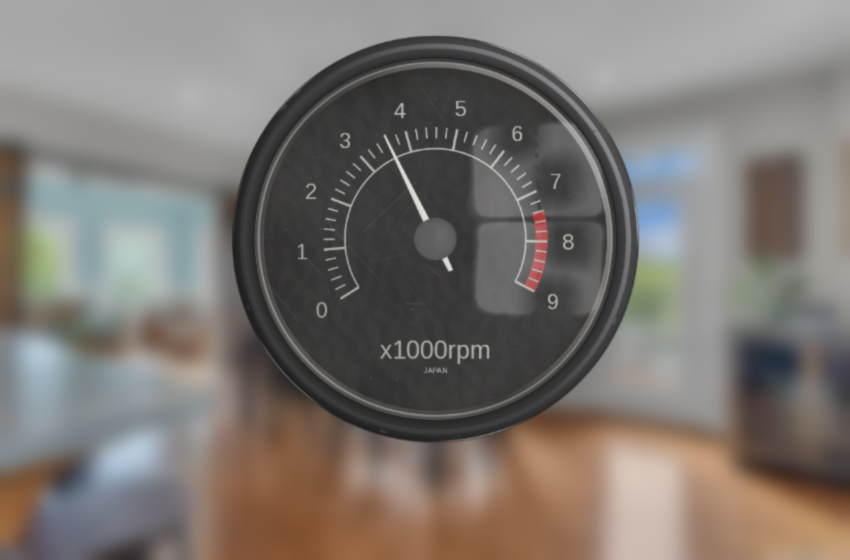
3600 rpm
